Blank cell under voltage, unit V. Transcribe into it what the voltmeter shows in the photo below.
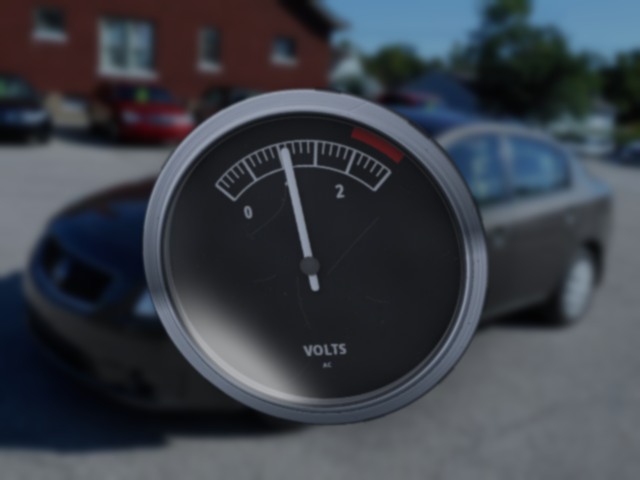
1.1 V
